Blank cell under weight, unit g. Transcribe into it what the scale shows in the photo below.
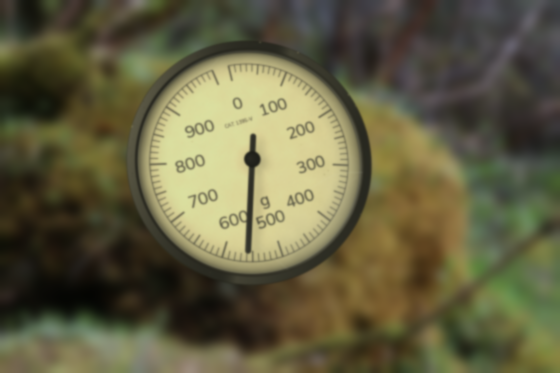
560 g
